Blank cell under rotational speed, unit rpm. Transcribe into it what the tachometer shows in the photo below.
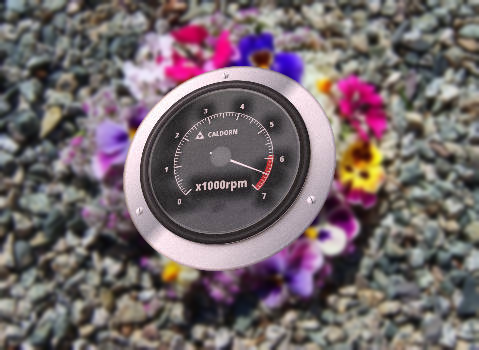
6500 rpm
